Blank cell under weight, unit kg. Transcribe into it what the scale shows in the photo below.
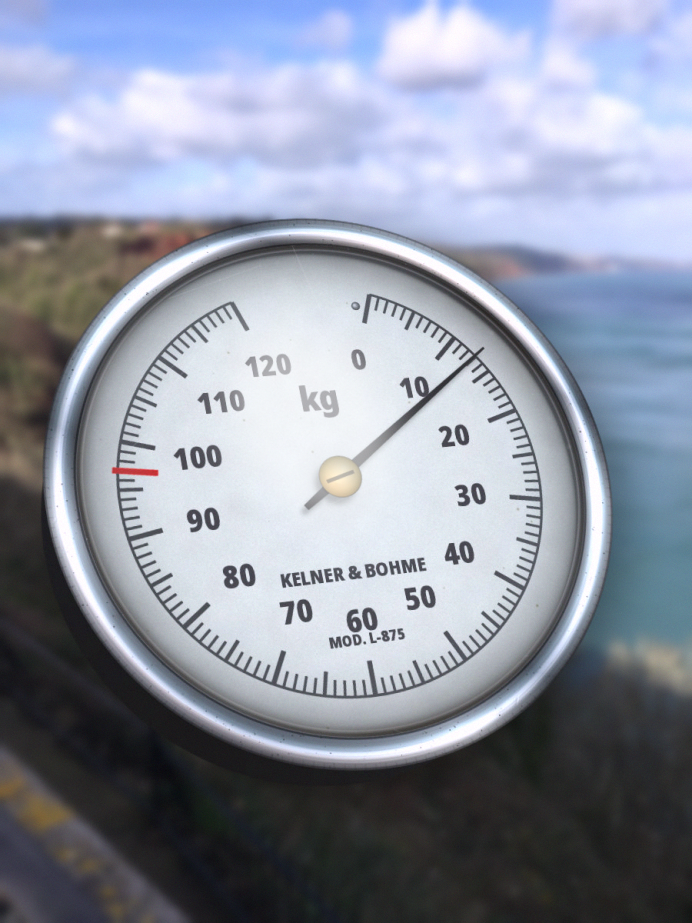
13 kg
